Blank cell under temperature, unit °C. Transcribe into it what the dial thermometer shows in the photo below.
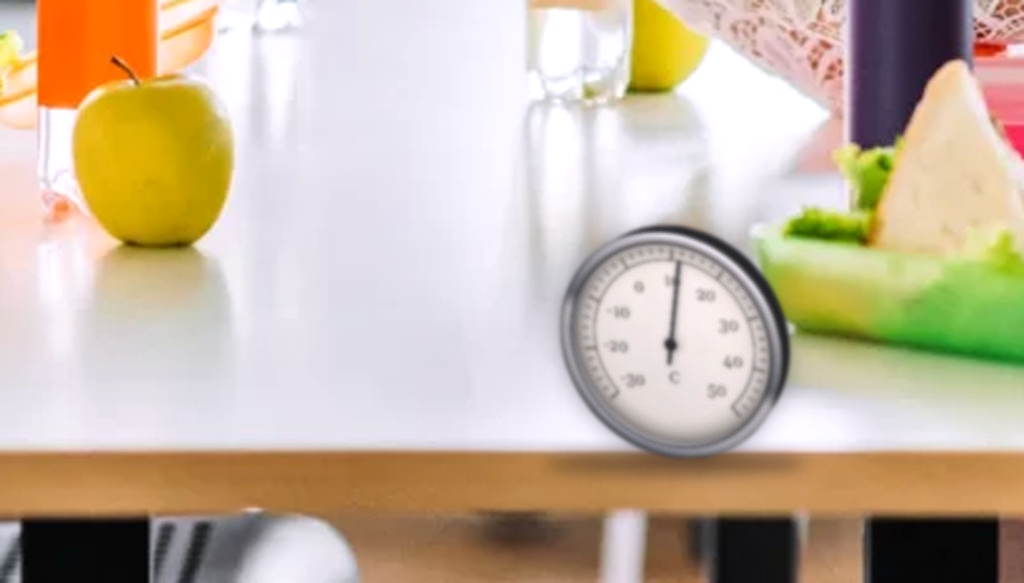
12 °C
